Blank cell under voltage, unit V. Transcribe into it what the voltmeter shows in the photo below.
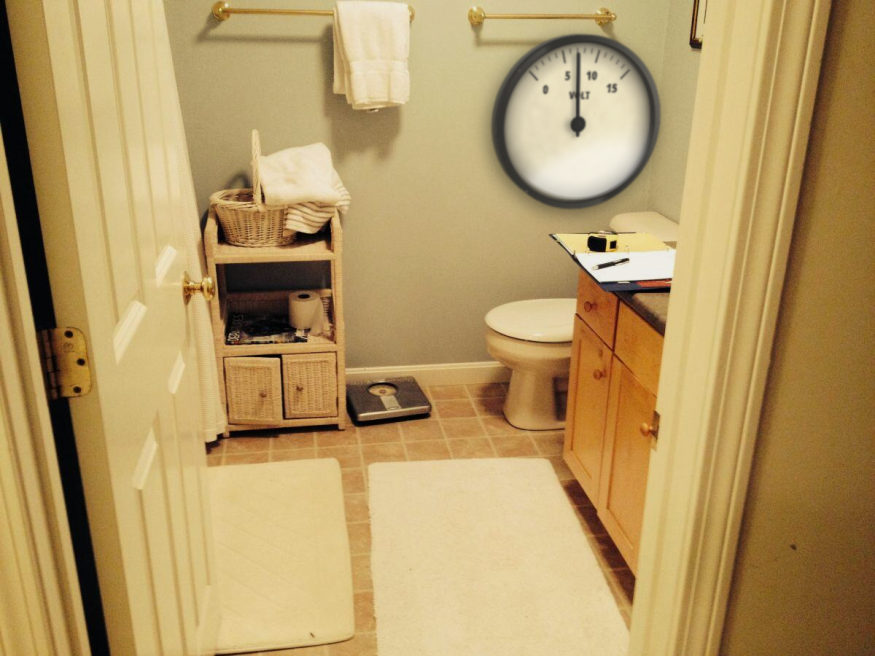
7 V
